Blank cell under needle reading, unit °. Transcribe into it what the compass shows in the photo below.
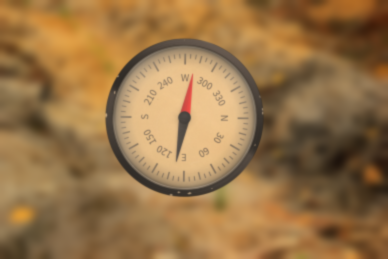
280 °
